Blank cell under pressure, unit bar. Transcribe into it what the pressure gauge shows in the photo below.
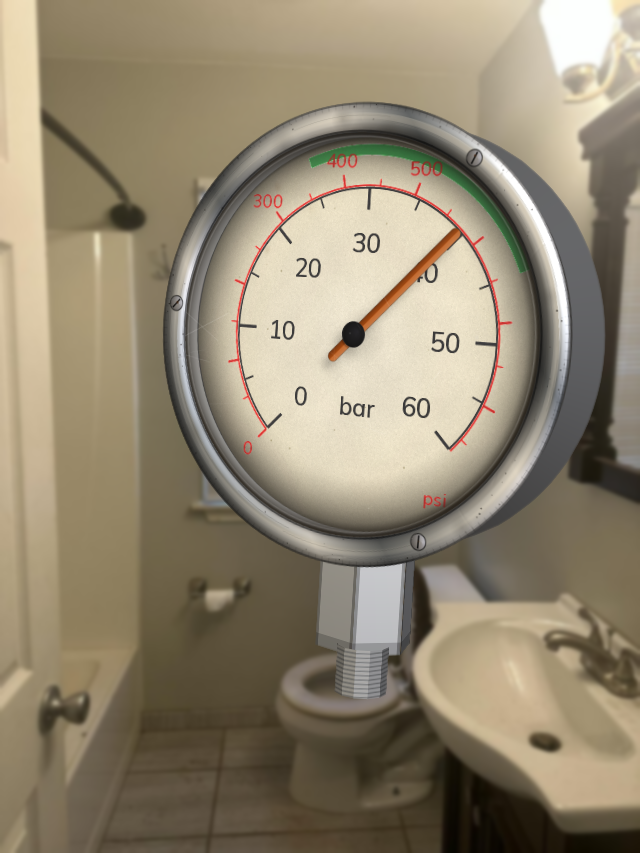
40 bar
